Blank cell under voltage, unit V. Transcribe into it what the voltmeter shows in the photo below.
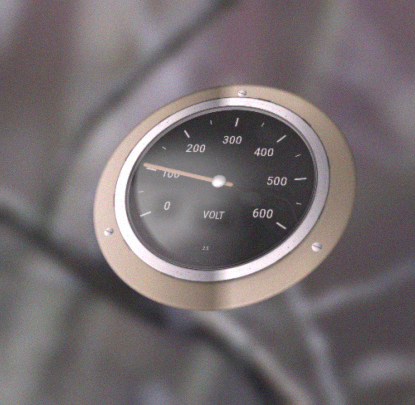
100 V
